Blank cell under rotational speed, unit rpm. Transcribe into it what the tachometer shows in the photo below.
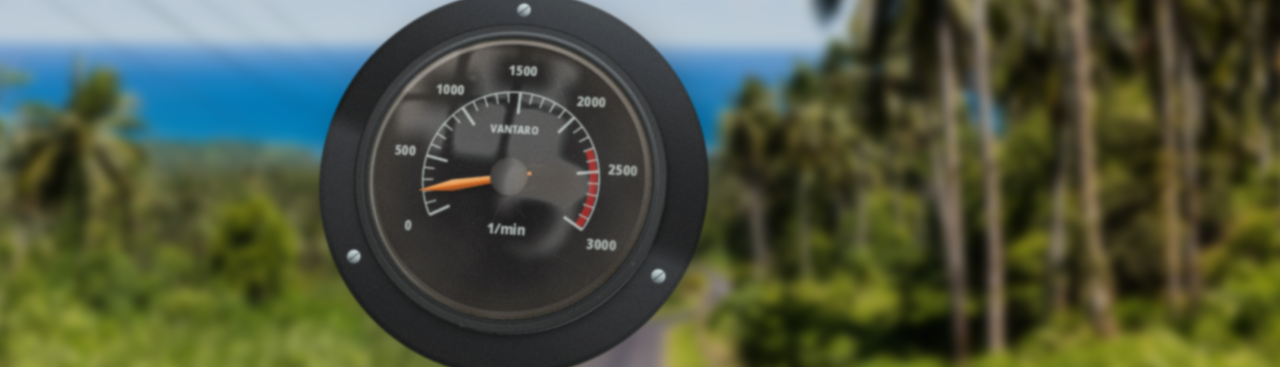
200 rpm
